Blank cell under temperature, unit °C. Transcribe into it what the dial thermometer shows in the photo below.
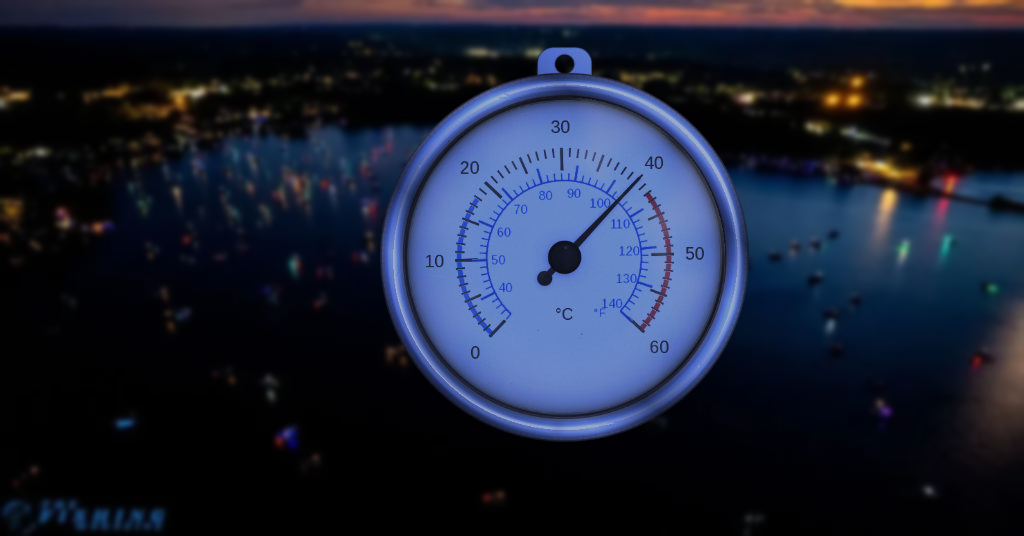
40 °C
